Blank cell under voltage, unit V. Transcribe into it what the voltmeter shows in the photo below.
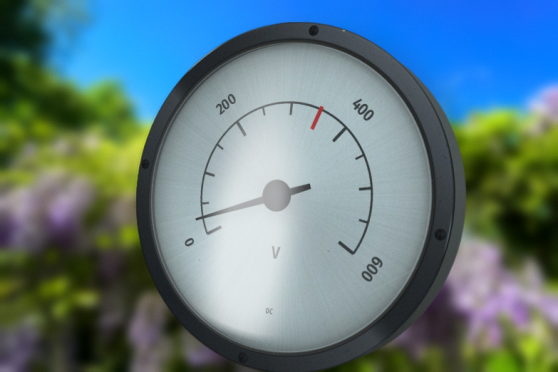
25 V
